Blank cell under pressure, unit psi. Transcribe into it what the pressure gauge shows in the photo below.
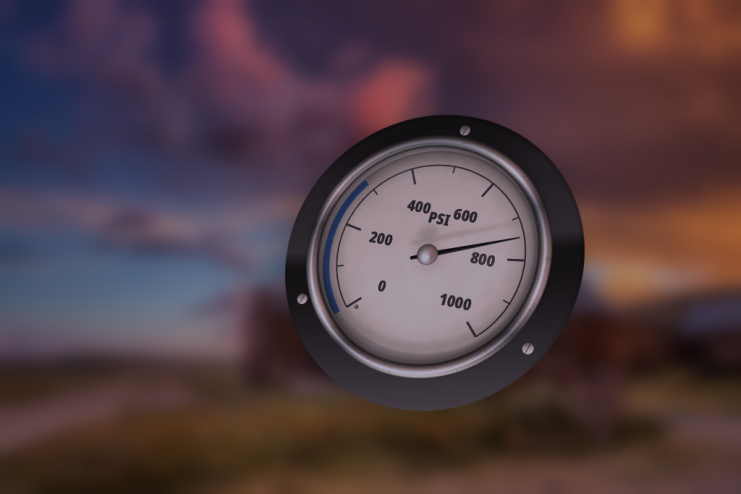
750 psi
